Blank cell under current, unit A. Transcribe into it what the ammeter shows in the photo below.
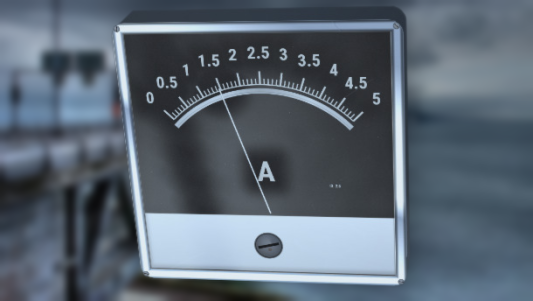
1.5 A
